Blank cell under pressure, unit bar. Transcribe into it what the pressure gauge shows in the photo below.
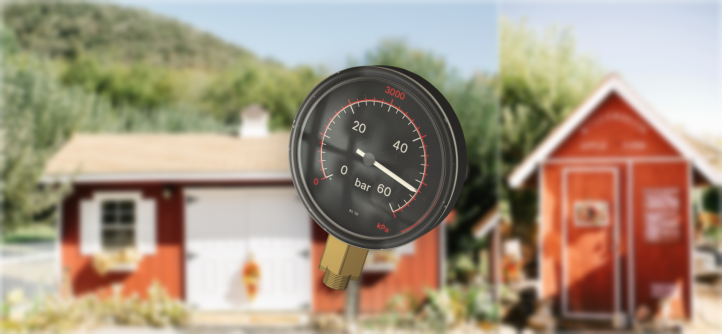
52 bar
